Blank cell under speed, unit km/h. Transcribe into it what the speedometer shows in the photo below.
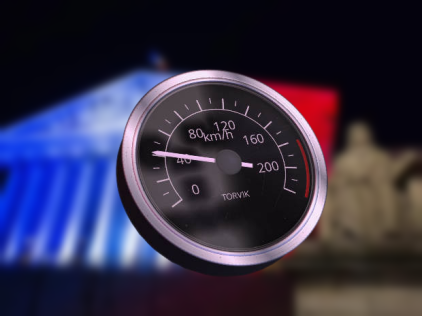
40 km/h
